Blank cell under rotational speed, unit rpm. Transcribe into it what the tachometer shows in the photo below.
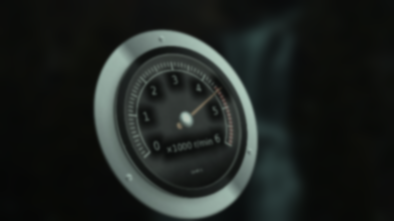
4500 rpm
